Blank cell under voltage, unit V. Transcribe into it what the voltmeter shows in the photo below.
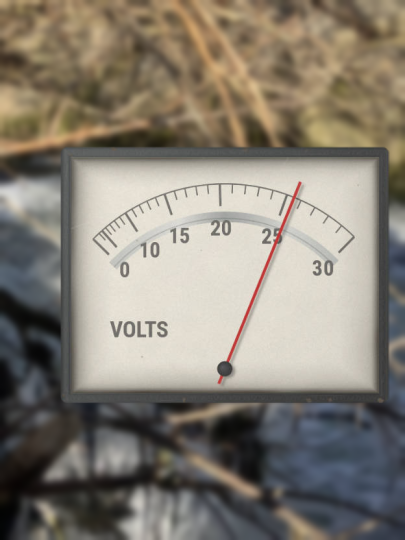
25.5 V
